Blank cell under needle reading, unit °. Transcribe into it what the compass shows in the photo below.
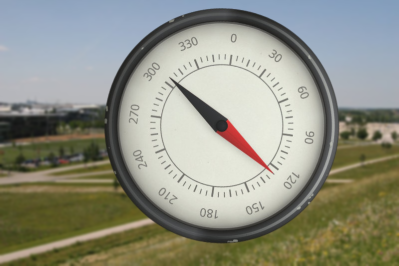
125 °
